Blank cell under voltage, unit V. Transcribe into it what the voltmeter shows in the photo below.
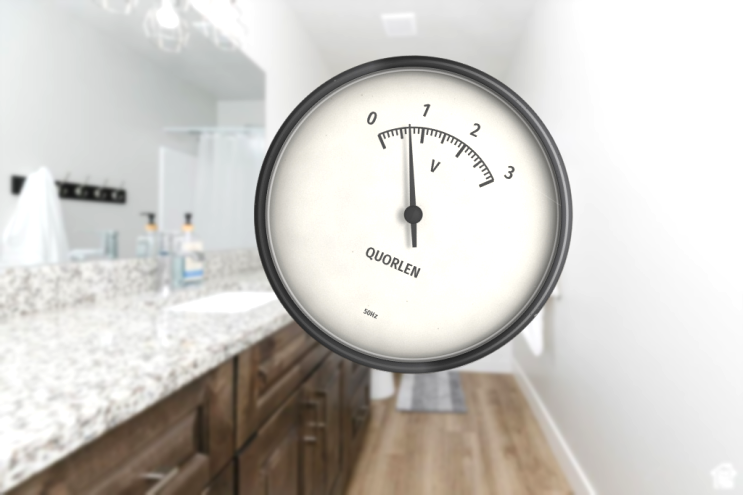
0.7 V
